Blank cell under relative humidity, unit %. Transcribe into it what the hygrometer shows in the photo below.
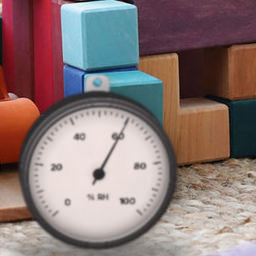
60 %
